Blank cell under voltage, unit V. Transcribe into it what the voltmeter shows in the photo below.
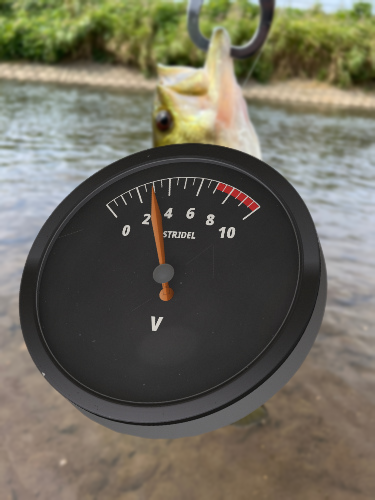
3 V
